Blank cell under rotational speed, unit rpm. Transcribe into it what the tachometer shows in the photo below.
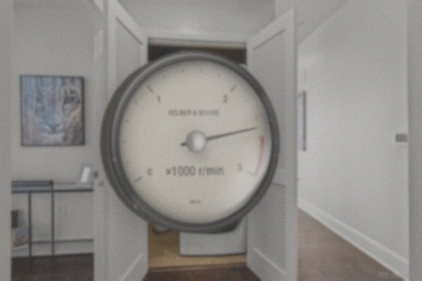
2500 rpm
